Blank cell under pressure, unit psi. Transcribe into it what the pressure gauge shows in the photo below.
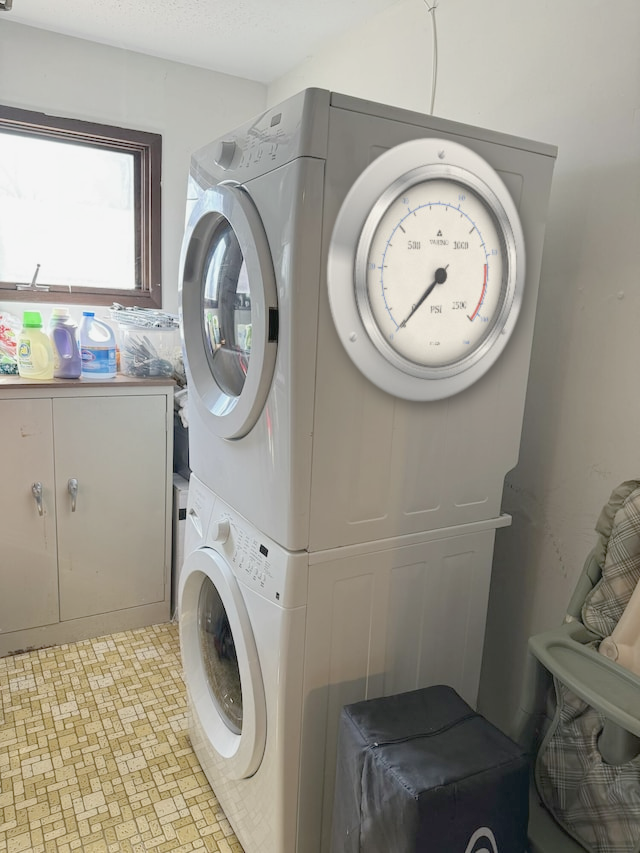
0 psi
